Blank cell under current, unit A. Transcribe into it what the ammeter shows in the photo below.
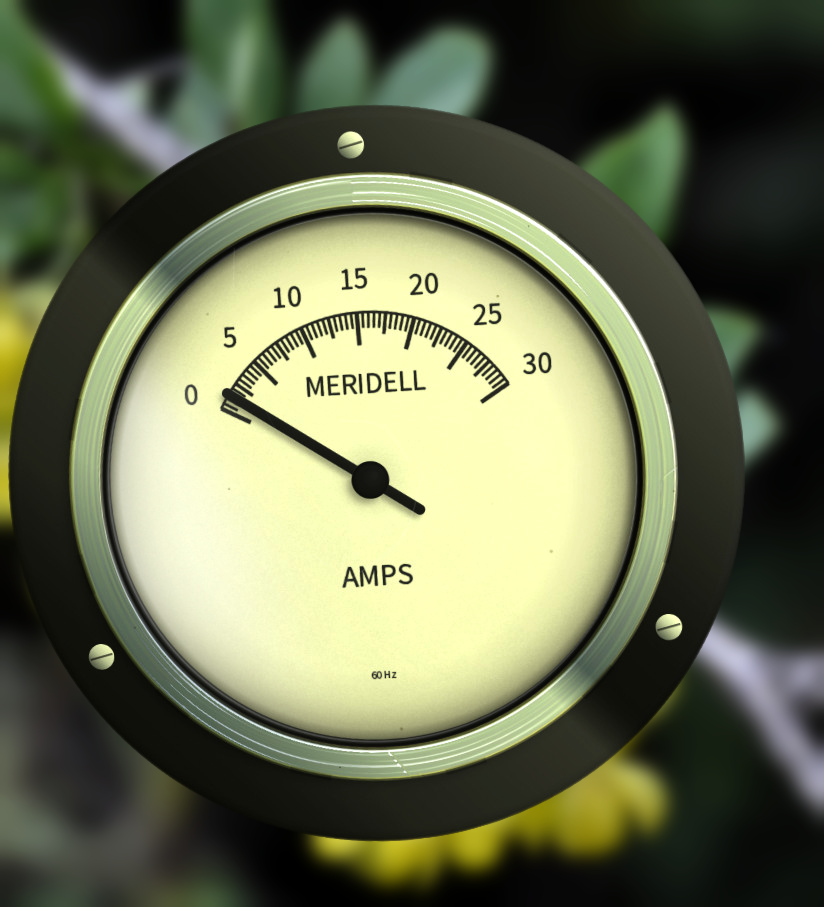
1.5 A
